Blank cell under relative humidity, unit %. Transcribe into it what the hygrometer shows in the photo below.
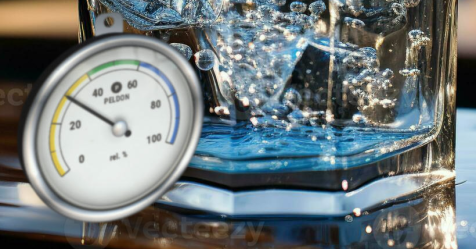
30 %
